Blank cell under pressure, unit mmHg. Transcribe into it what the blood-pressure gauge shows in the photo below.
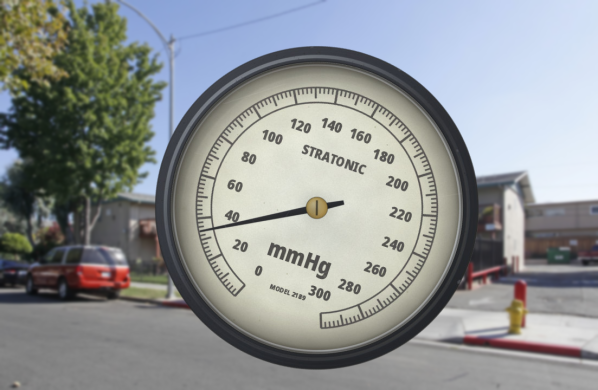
34 mmHg
